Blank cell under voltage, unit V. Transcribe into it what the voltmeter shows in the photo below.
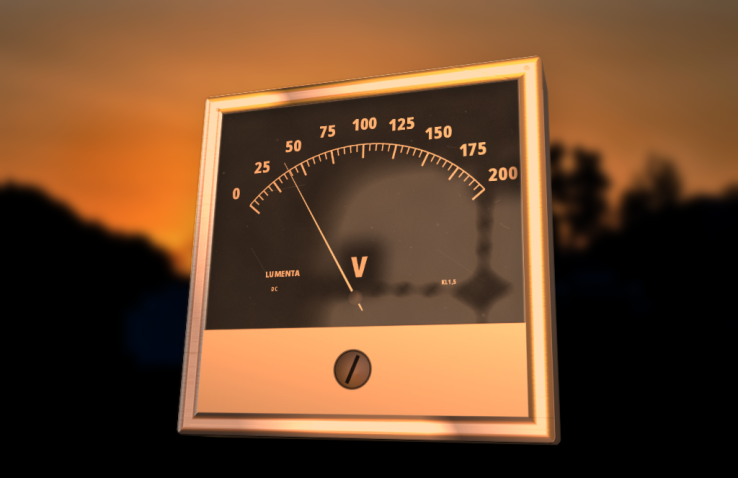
40 V
